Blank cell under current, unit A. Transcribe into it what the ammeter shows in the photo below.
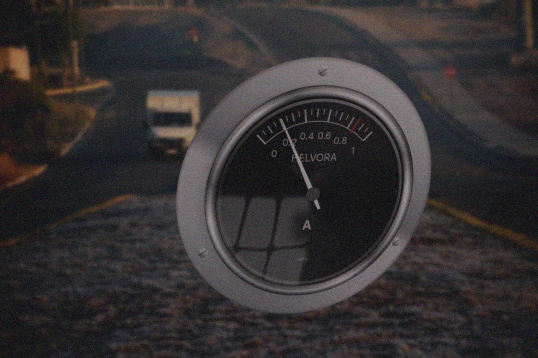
0.2 A
